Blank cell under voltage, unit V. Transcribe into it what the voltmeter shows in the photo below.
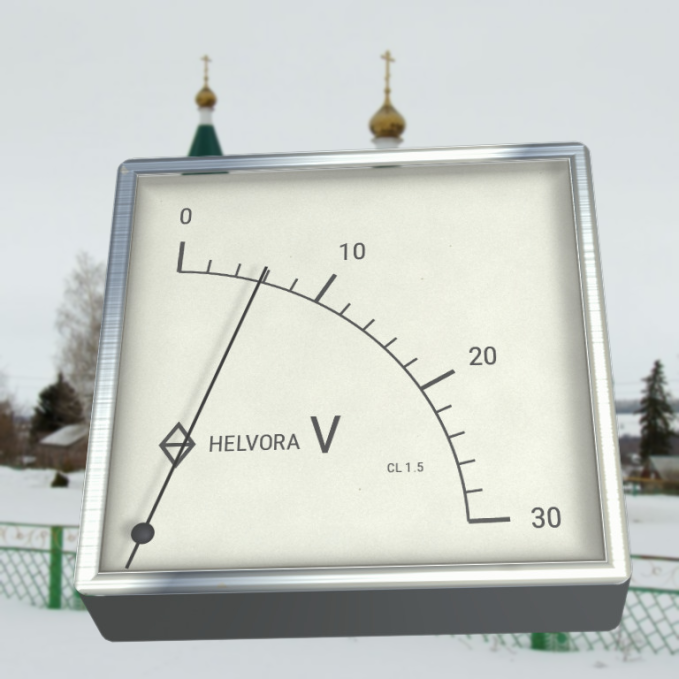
6 V
